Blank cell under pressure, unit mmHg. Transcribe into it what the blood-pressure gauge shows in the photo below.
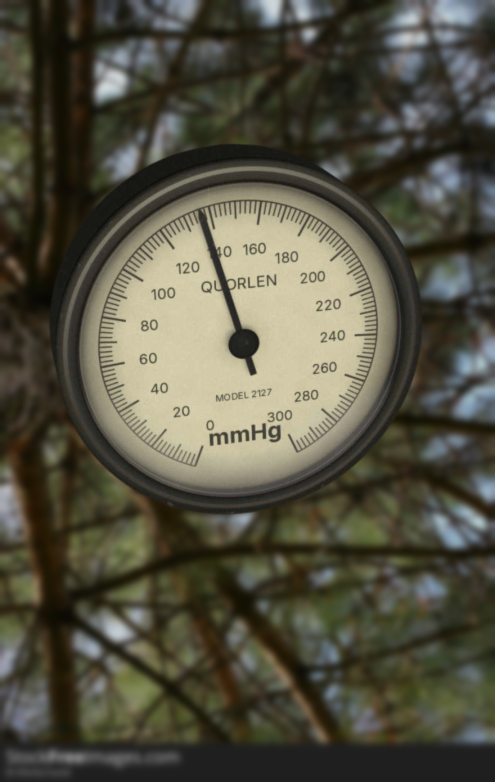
136 mmHg
